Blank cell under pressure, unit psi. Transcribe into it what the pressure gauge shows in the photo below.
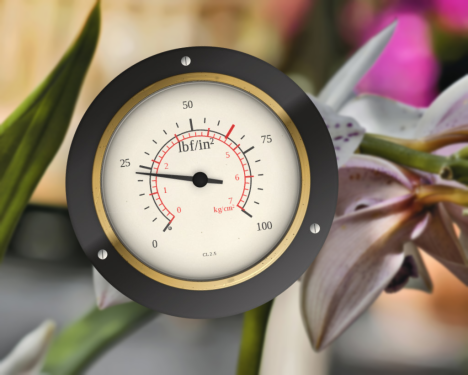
22.5 psi
